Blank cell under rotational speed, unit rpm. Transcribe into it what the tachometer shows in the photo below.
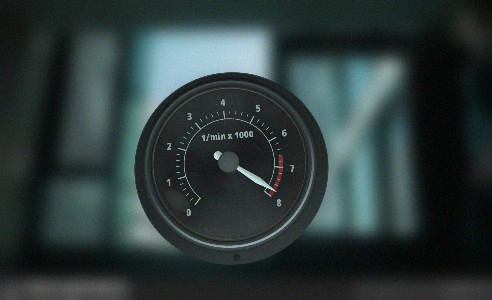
7800 rpm
